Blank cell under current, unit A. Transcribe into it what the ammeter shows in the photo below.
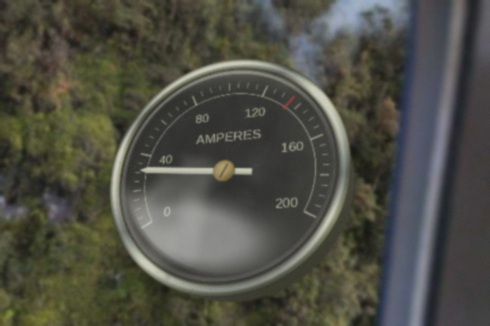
30 A
